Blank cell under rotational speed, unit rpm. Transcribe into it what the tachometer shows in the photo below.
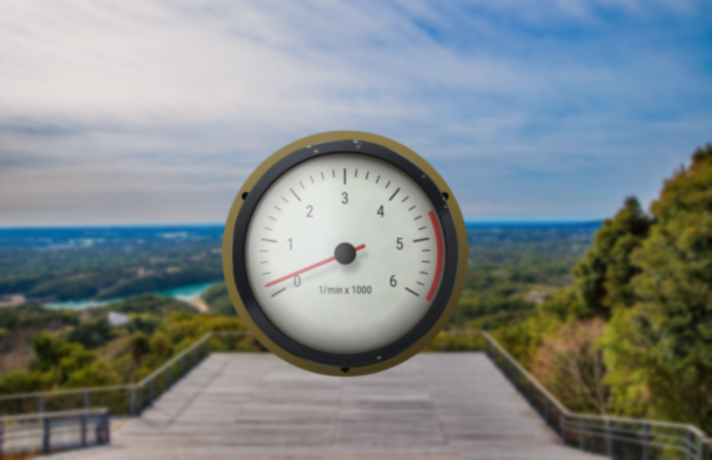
200 rpm
